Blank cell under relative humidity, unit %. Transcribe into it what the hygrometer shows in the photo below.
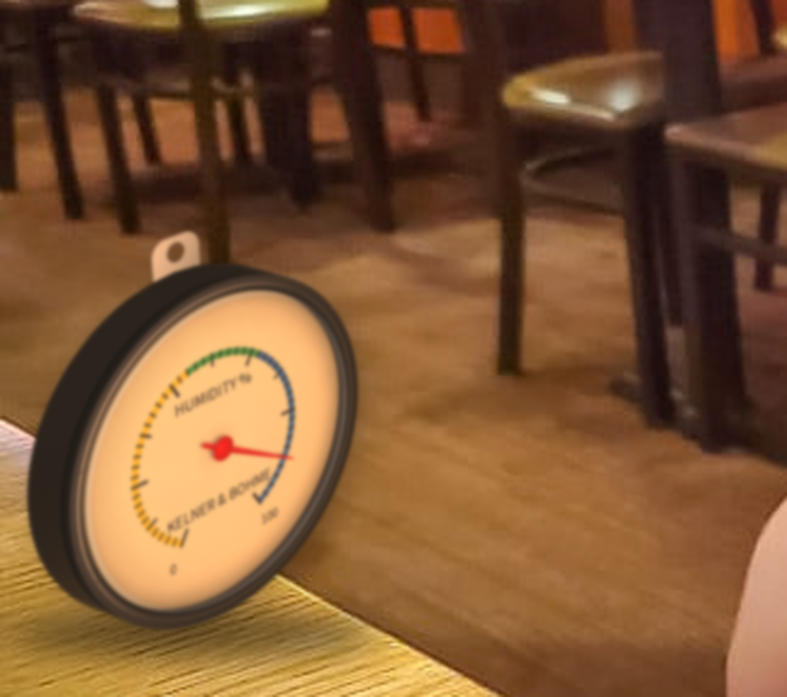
90 %
